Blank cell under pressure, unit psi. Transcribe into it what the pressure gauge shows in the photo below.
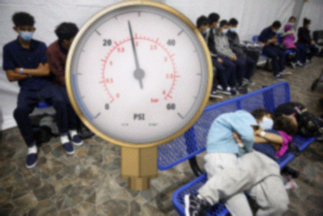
27.5 psi
